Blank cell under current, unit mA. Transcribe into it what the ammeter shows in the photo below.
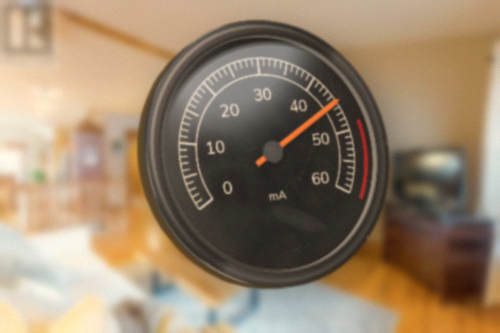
45 mA
